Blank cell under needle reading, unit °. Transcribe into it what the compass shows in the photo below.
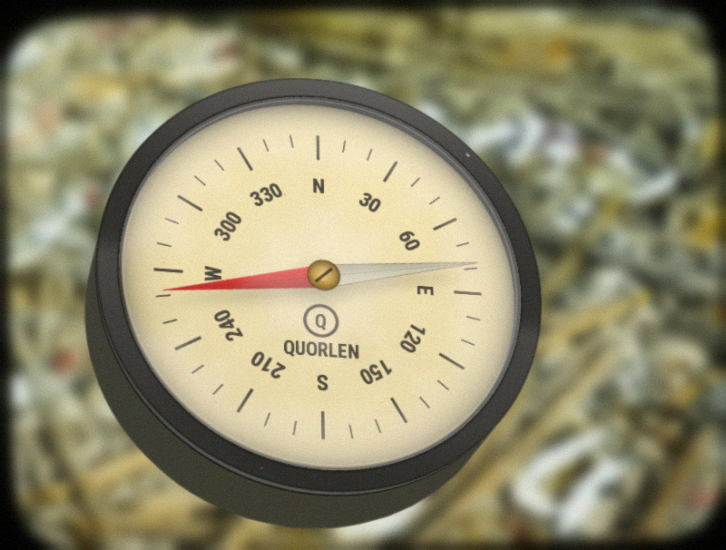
260 °
